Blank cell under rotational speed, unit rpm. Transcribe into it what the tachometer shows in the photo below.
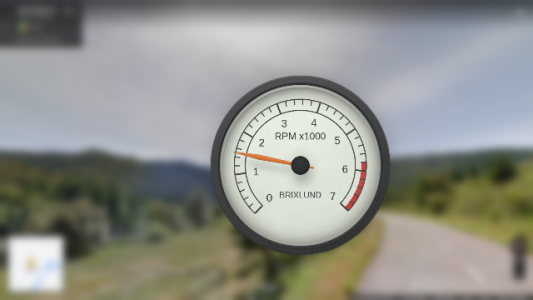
1500 rpm
